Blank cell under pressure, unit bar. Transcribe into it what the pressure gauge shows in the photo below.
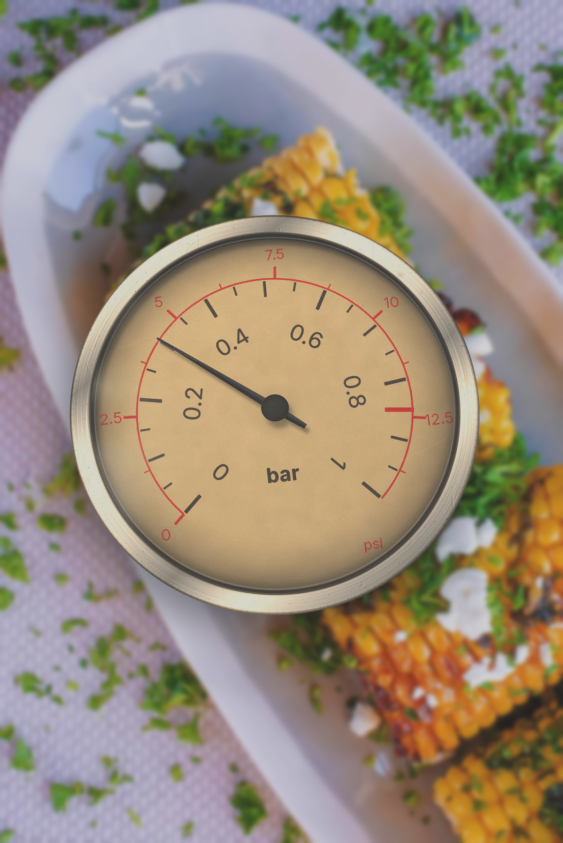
0.3 bar
